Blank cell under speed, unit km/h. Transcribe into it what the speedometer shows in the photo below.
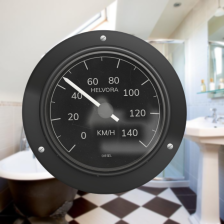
45 km/h
